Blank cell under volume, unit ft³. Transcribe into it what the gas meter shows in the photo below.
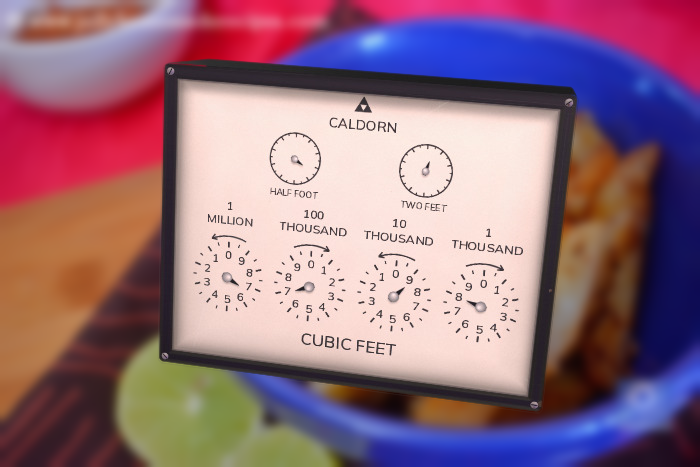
668800 ft³
